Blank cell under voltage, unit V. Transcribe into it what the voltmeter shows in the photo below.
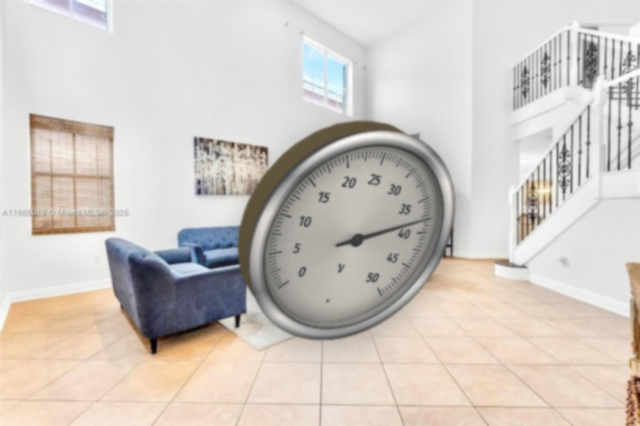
37.5 V
